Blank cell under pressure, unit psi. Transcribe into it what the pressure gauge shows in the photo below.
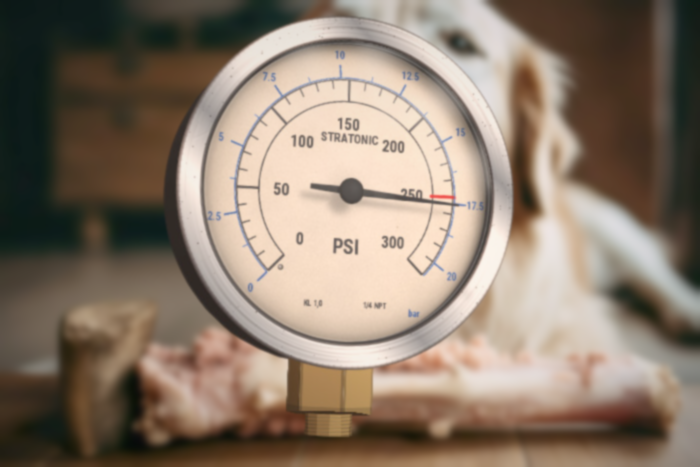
255 psi
